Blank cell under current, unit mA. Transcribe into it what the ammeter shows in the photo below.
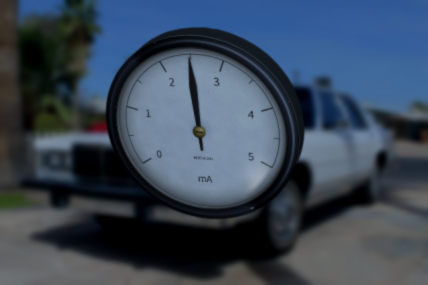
2.5 mA
